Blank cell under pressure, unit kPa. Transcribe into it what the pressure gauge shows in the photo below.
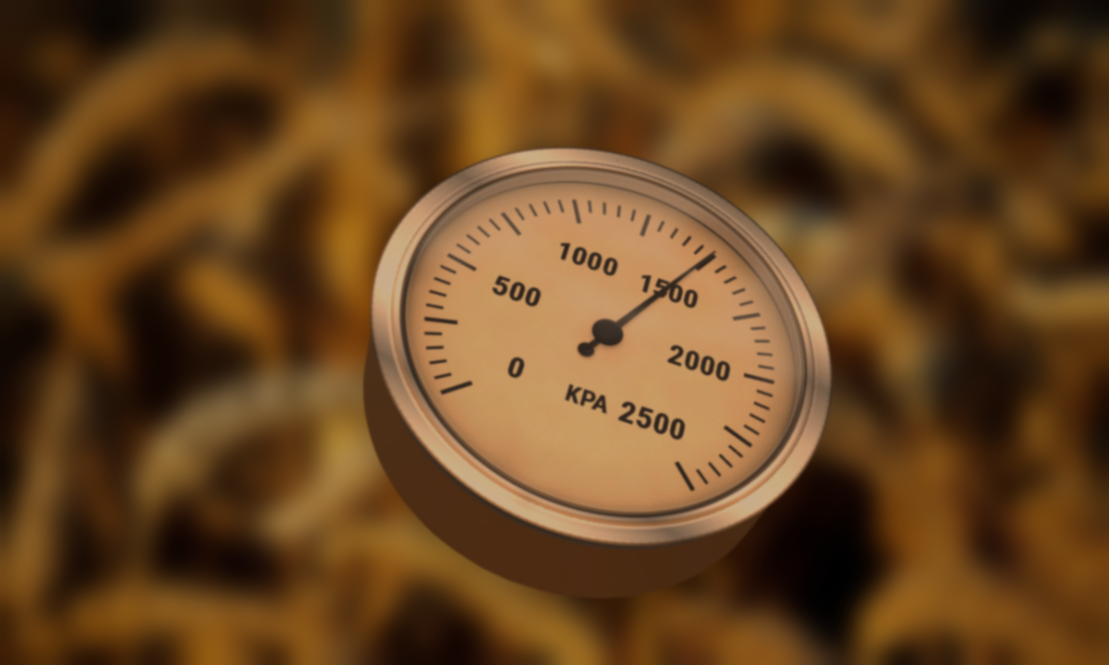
1500 kPa
